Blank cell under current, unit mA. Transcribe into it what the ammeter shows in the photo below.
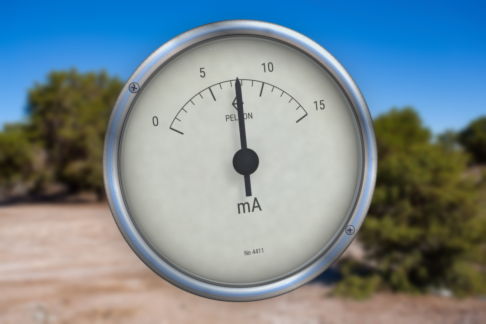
7.5 mA
